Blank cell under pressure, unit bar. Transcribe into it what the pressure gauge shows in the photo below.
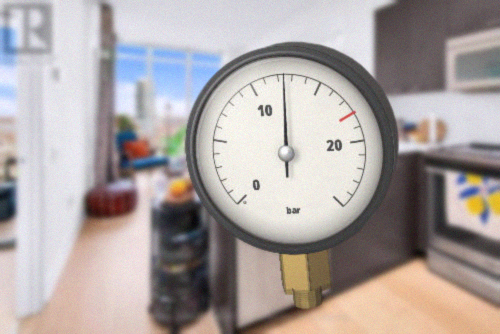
12.5 bar
